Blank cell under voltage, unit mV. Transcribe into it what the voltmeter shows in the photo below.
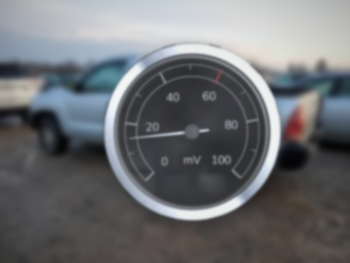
15 mV
